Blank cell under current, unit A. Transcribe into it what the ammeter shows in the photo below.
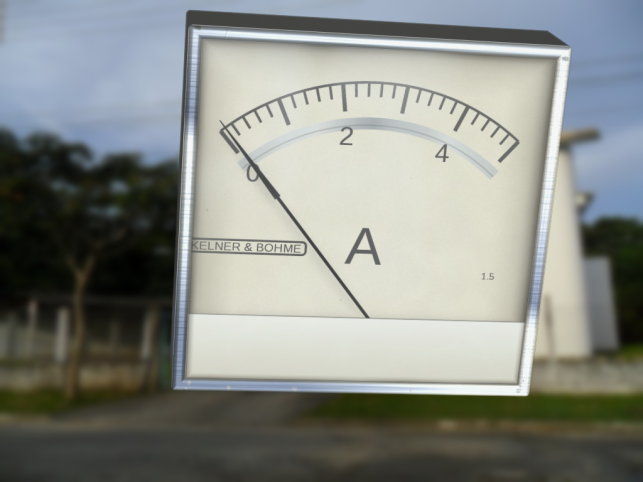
0.1 A
